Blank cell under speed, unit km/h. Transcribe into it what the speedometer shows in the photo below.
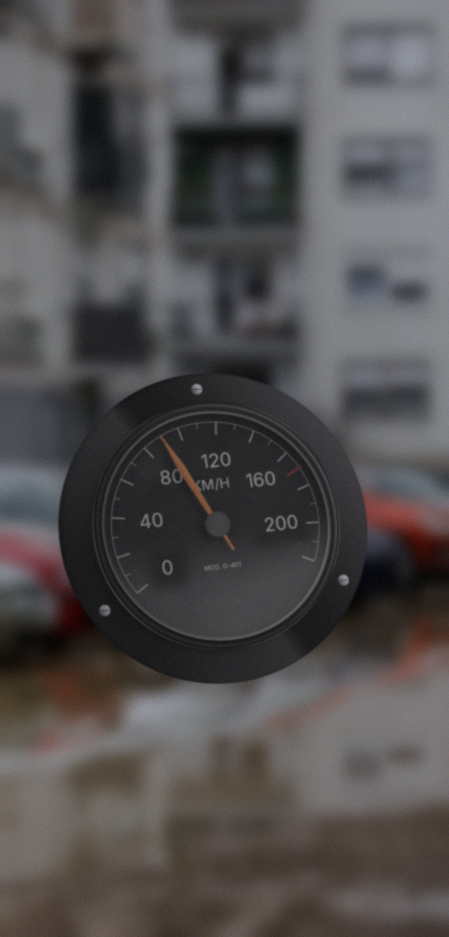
90 km/h
